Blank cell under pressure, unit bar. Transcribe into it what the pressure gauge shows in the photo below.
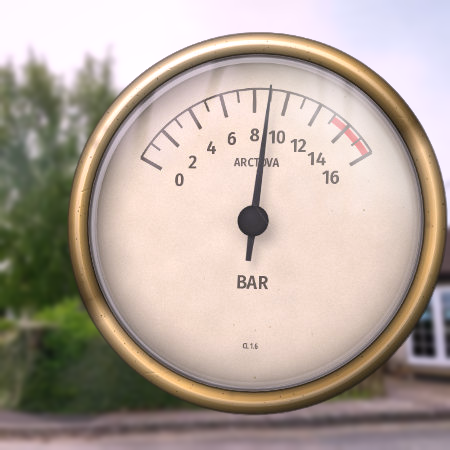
9 bar
